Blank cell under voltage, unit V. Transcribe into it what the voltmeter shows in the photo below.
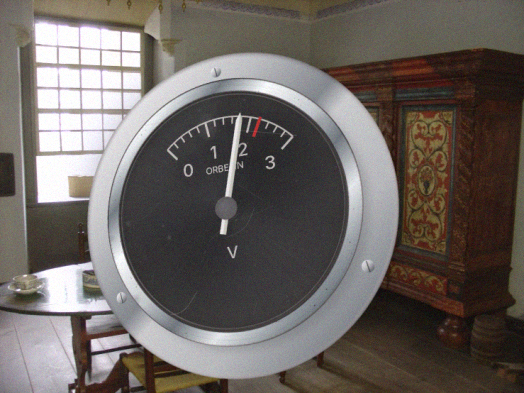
1.8 V
